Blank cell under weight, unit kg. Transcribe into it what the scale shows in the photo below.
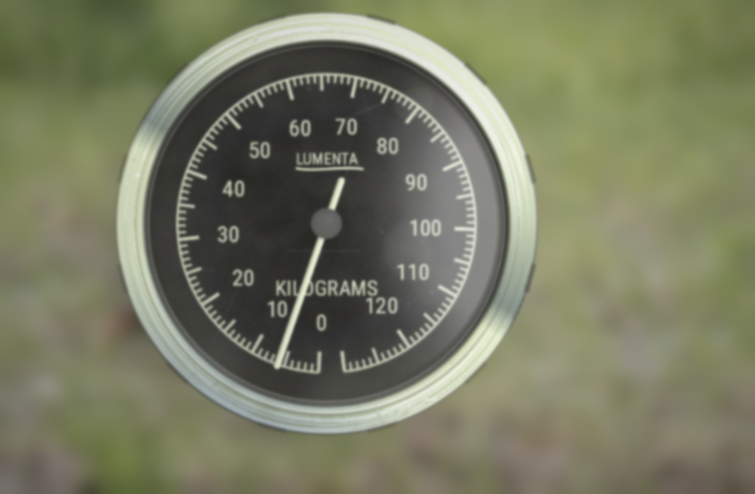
6 kg
